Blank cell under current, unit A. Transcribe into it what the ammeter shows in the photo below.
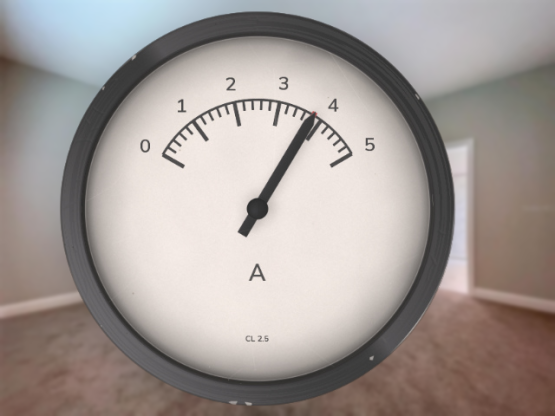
3.8 A
